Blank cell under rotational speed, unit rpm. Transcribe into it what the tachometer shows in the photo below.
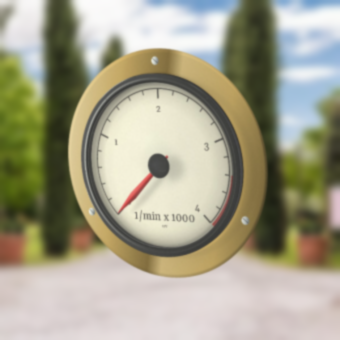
0 rpm
